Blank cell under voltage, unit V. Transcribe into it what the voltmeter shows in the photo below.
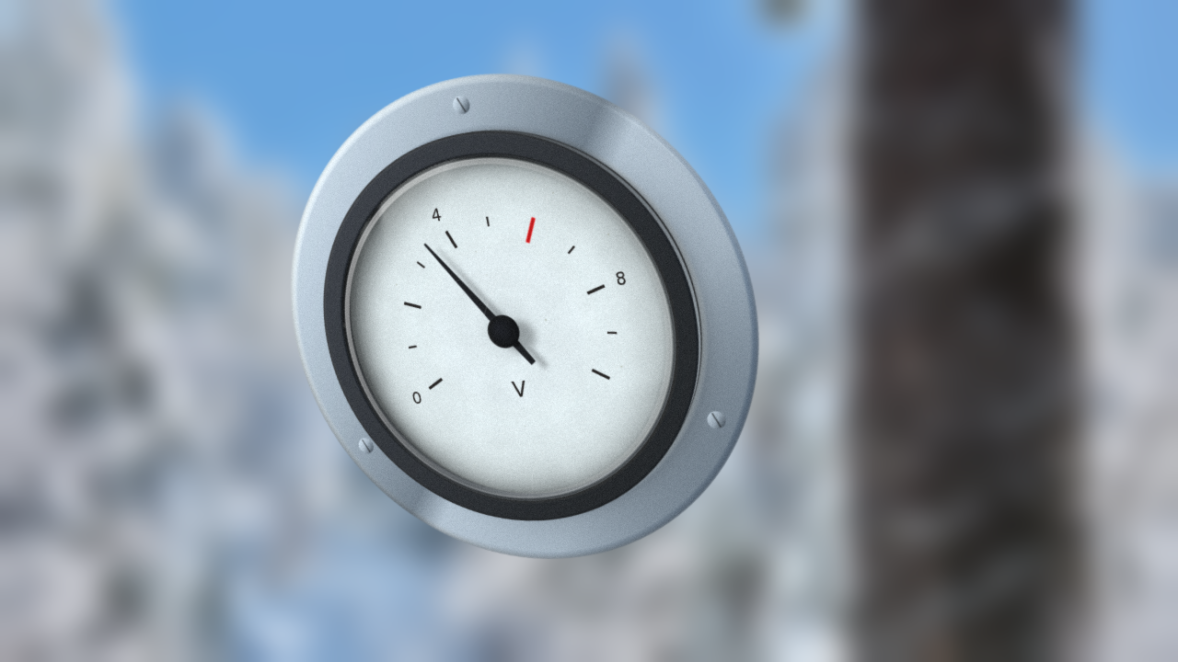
3.5 V
